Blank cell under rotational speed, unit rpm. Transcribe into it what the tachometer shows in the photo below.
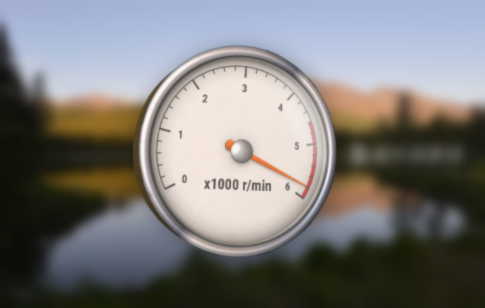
5800 rpm
